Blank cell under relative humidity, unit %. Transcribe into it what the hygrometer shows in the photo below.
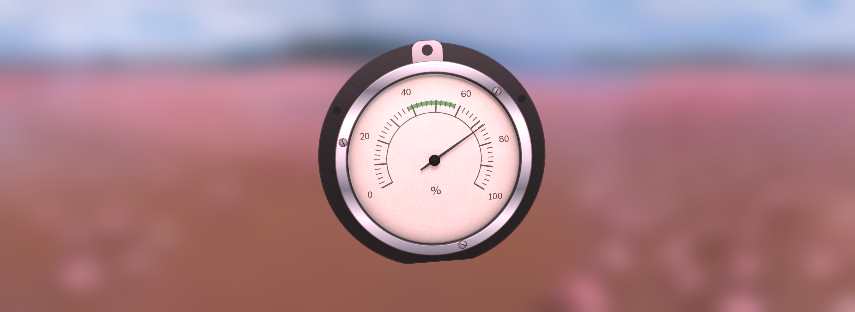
72 %
